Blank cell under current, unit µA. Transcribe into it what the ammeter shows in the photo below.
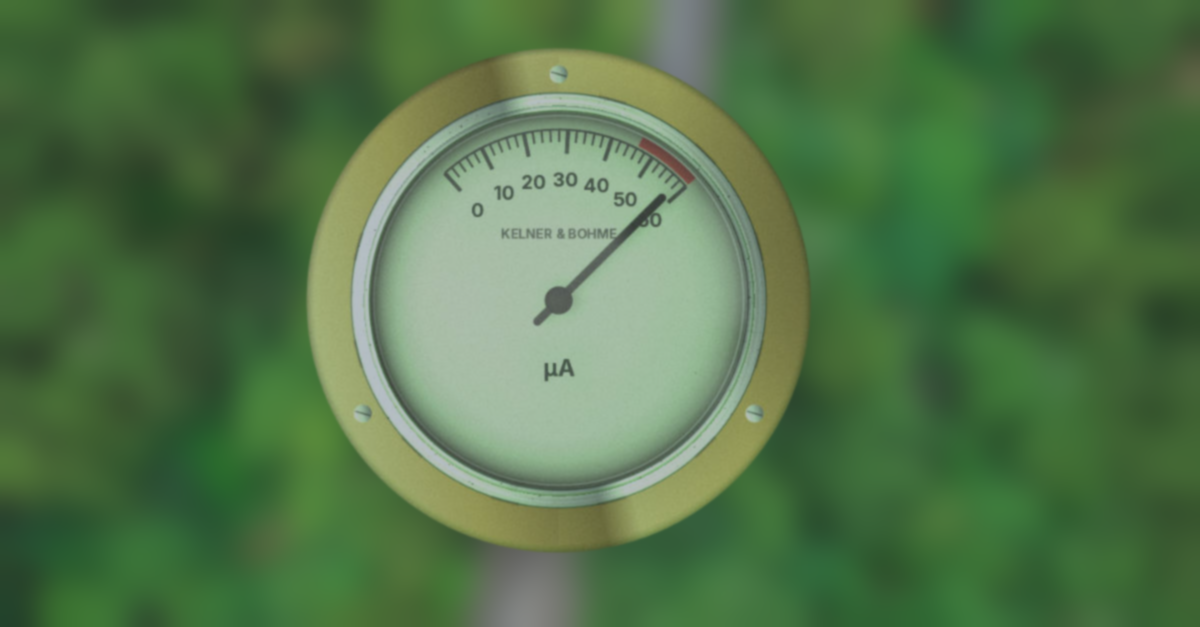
58 µA
